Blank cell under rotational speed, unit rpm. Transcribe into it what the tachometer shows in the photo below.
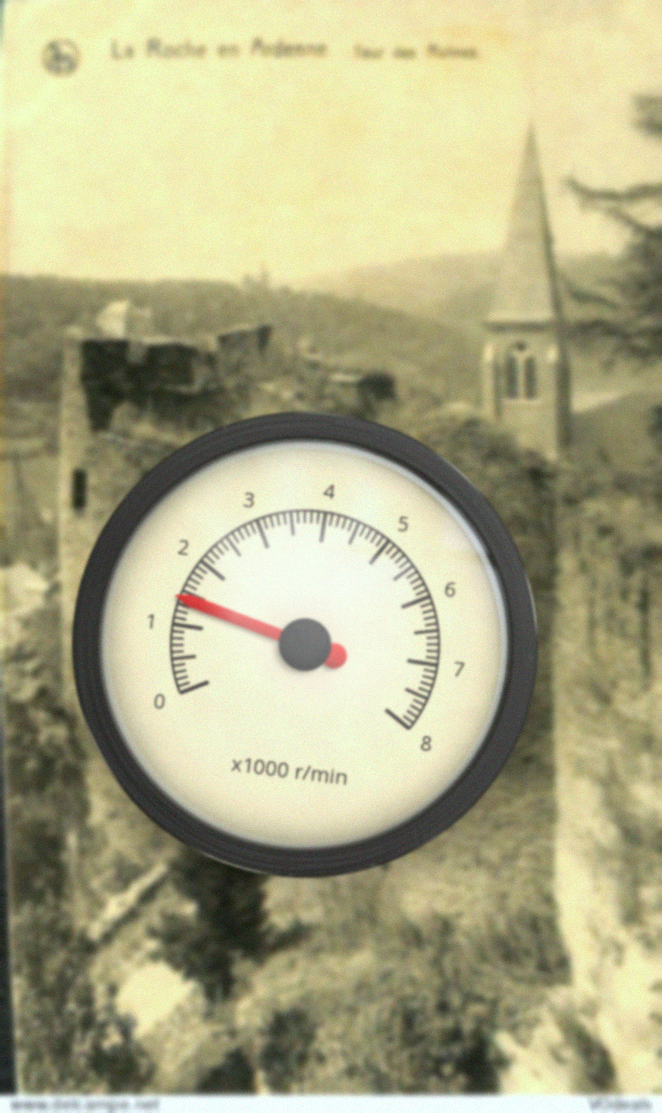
1400 rpm
